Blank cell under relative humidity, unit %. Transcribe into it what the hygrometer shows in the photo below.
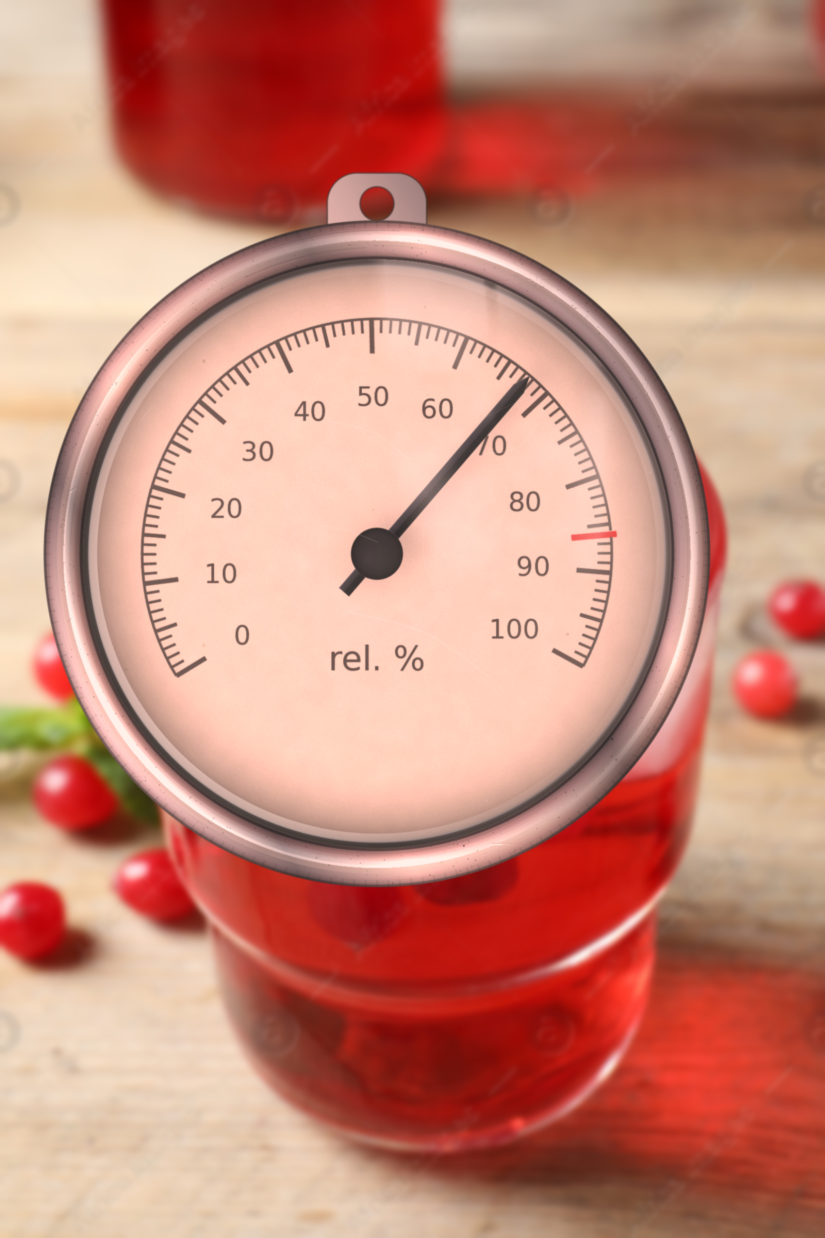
67.5 %
